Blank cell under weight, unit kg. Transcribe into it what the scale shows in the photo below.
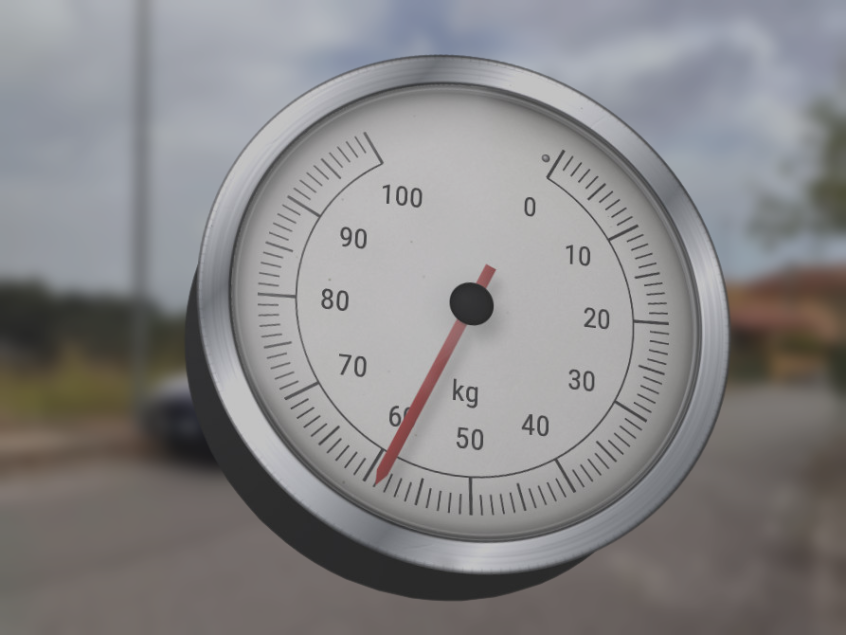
59 kg
